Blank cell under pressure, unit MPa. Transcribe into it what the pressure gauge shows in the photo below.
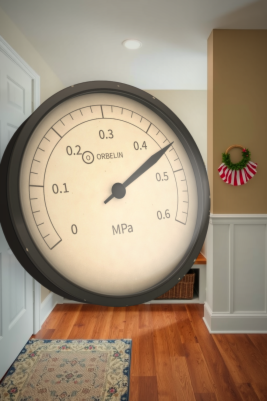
0.45 MPa
